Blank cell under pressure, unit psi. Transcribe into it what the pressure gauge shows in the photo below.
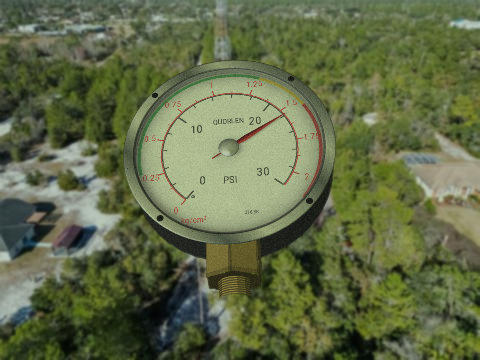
22 psi
